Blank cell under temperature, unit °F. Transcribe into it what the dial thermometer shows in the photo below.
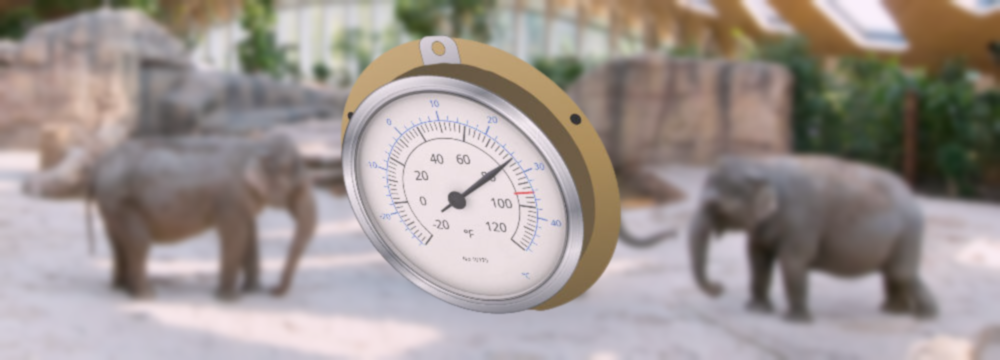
80 °F
